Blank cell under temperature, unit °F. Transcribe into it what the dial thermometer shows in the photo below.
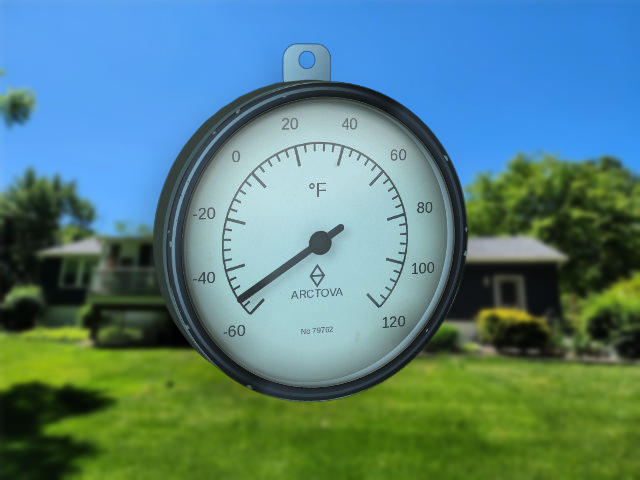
-52 °F
